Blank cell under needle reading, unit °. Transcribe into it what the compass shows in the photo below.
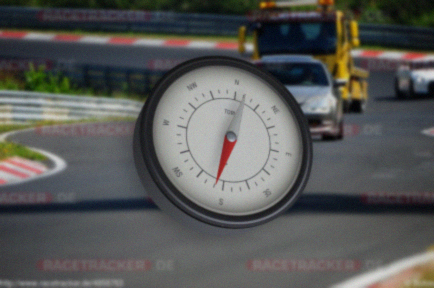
190 °
